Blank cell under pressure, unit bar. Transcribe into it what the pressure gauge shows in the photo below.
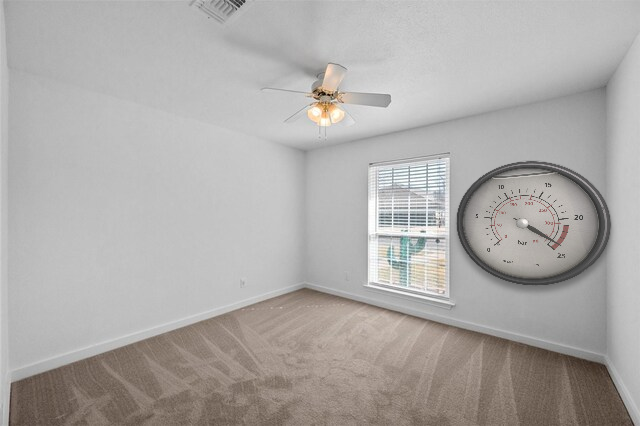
24 bar
